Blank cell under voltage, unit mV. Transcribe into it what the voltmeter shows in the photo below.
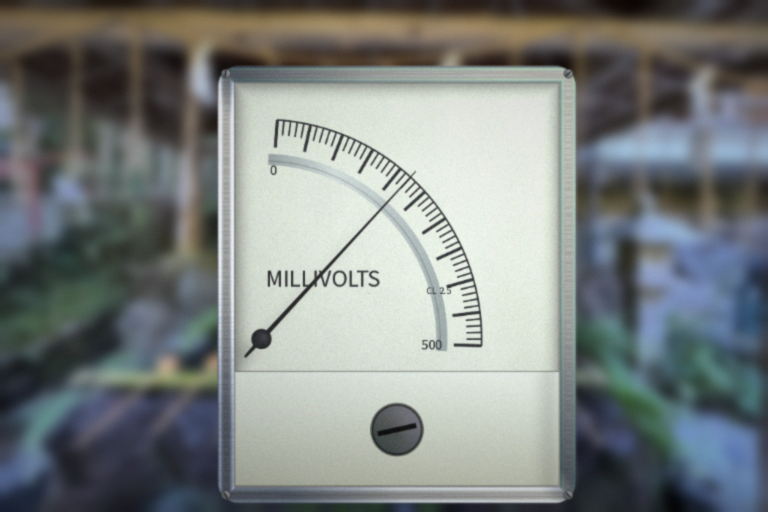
220 mV
